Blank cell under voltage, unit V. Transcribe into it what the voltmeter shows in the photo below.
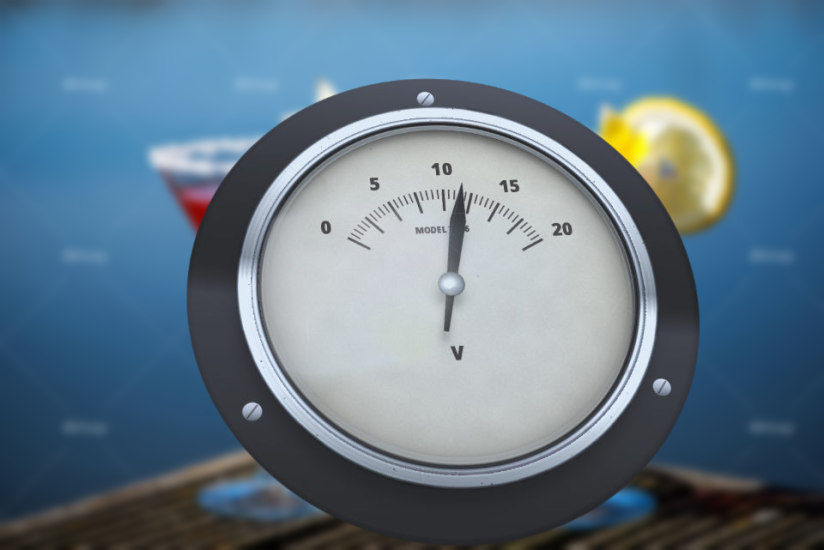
11.5 V
